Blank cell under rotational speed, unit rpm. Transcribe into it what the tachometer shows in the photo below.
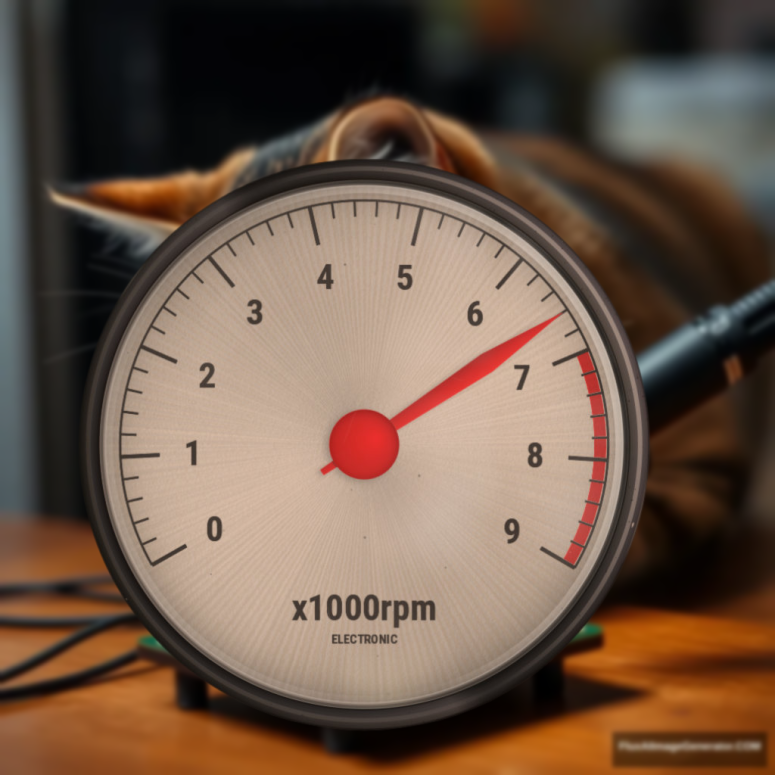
6600 rpm
